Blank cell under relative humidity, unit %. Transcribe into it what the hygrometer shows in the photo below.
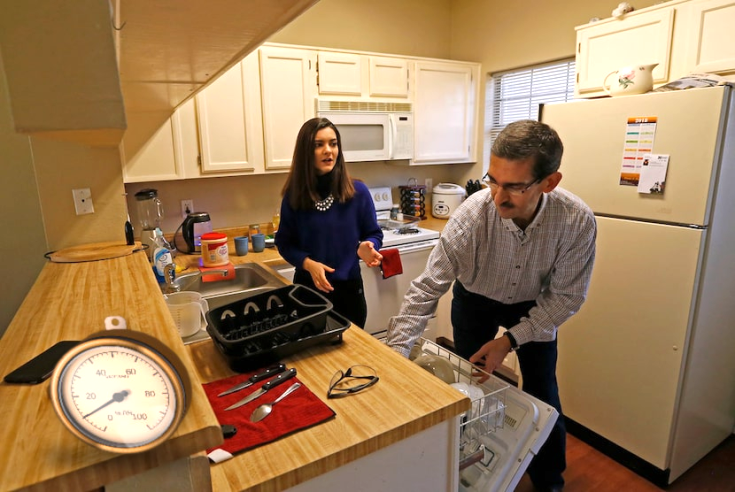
10 %
